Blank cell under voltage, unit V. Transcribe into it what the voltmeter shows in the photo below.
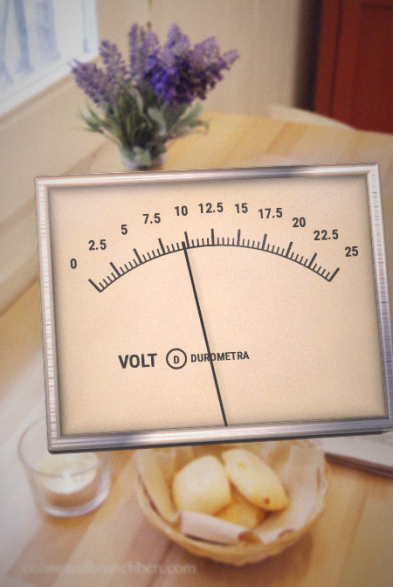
9.5 V
